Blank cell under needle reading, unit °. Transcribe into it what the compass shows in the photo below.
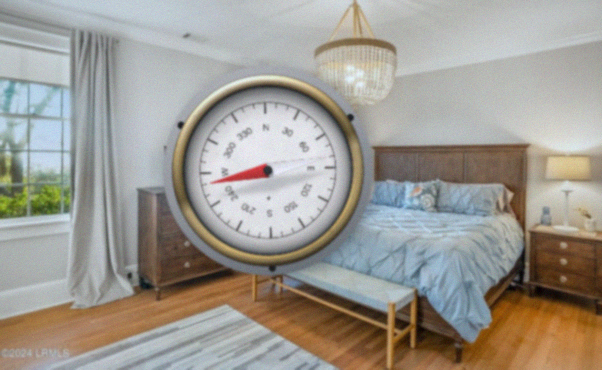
260 °
